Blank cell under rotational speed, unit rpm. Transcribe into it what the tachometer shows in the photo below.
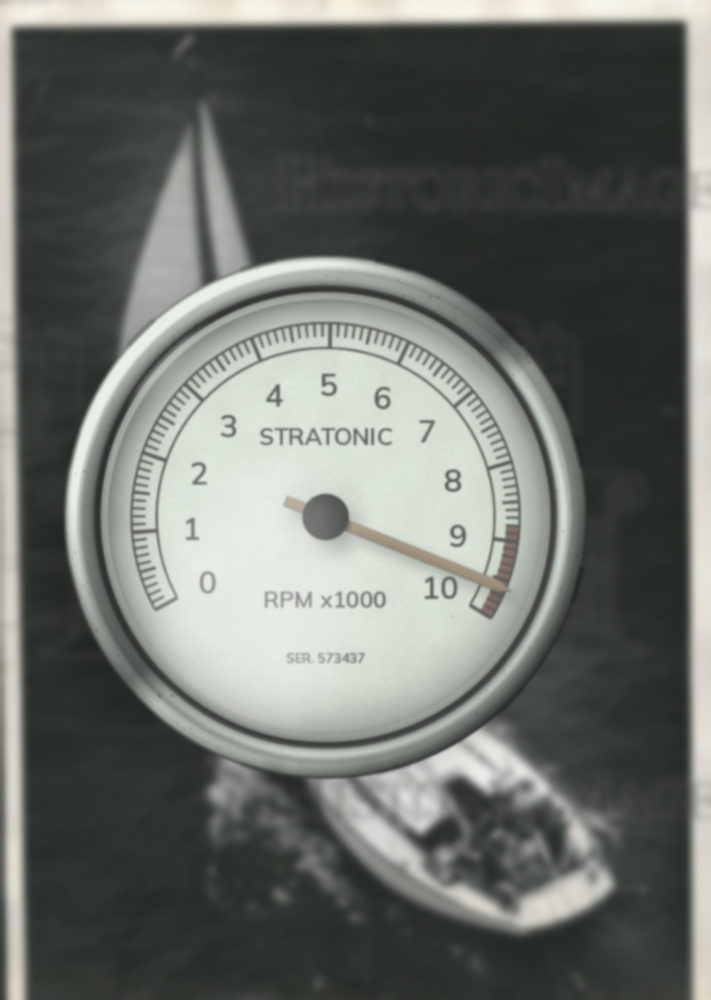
9600 rpm
